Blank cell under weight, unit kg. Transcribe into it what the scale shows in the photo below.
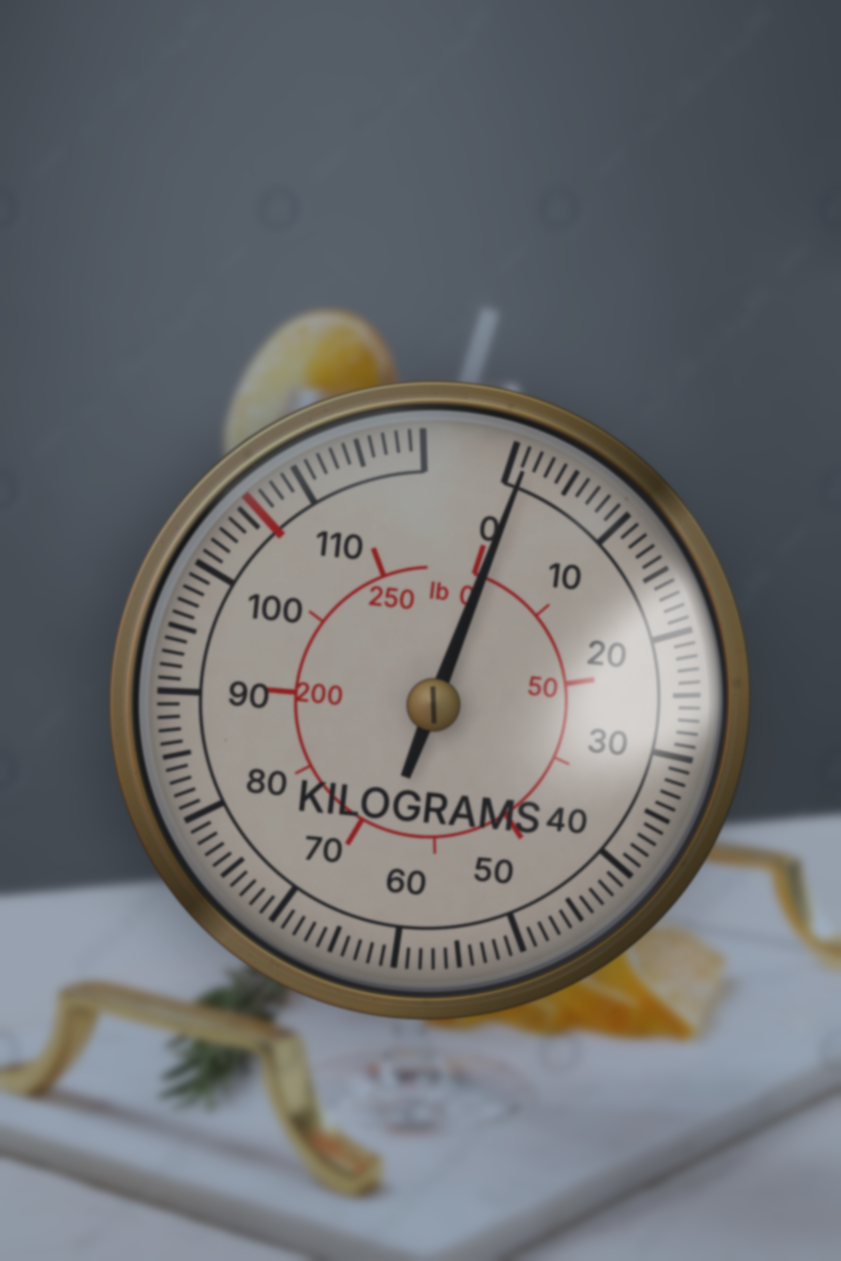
1 kg
